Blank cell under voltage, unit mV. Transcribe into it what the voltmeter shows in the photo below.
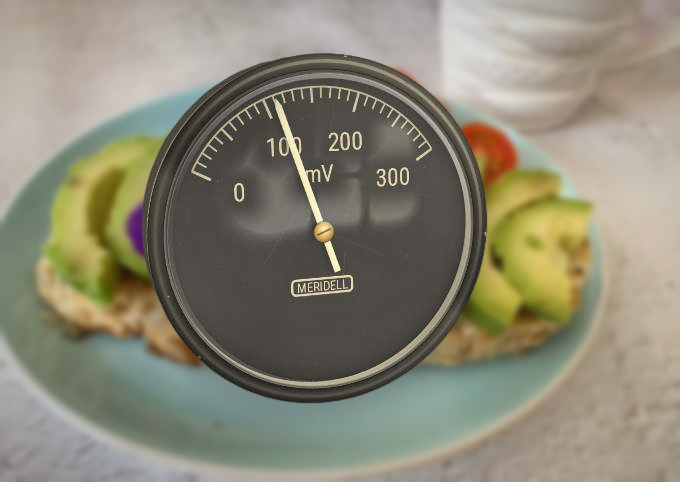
110 mV
